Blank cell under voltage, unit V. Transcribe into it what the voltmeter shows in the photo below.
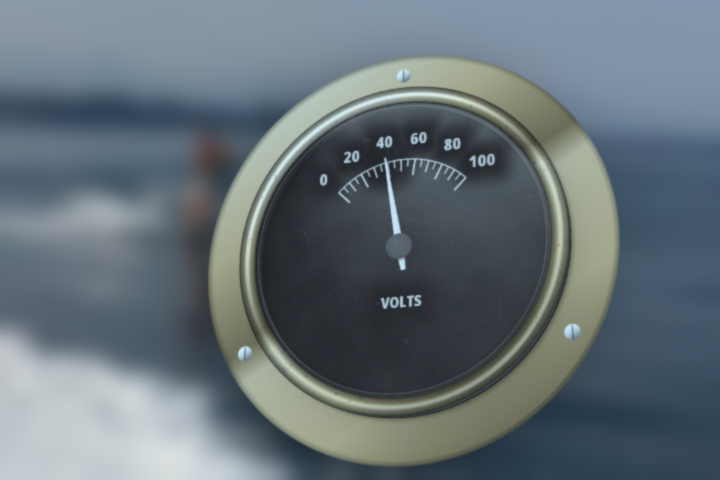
40 V
